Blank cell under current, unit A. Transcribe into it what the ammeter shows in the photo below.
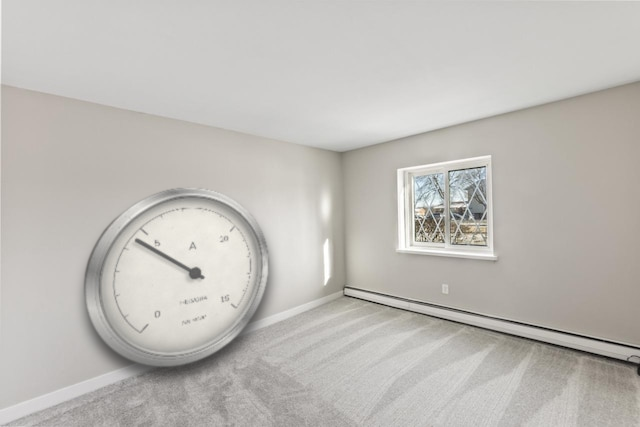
4.5 A
